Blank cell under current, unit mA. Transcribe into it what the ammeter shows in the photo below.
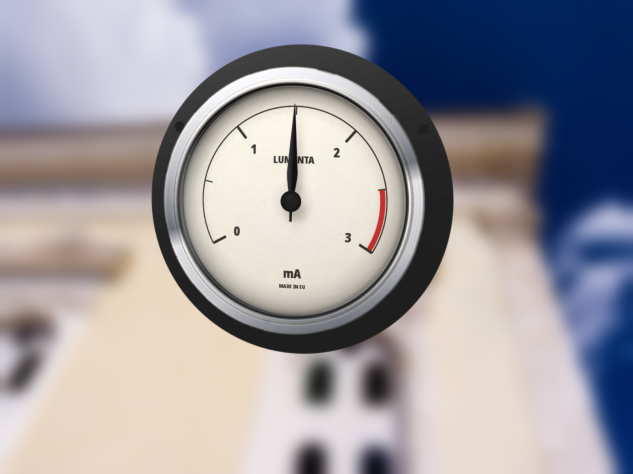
1.5 mA
